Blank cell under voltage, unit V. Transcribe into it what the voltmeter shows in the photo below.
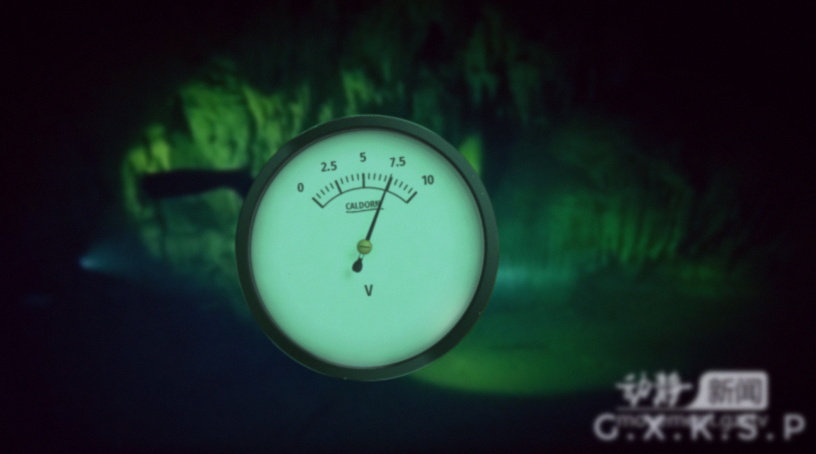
7.5 V
